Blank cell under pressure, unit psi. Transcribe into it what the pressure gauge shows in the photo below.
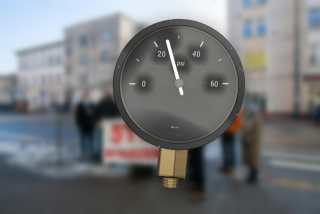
25 psi
